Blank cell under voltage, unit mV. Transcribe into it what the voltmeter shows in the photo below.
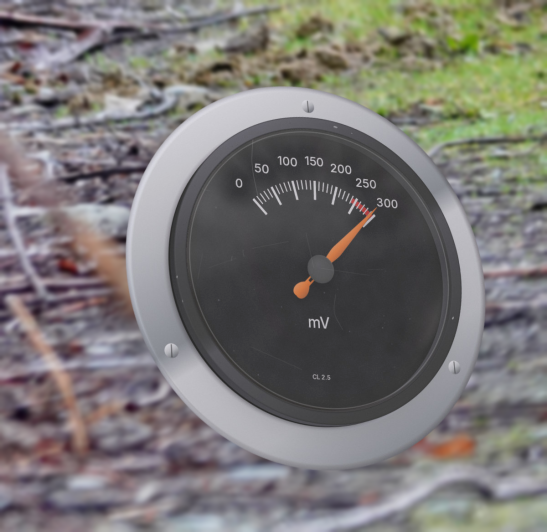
290 mV
